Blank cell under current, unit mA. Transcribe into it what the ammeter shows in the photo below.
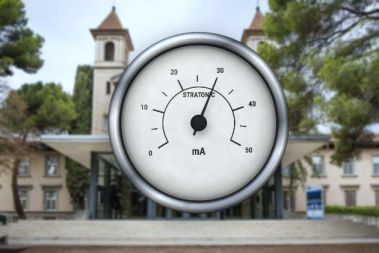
30 mA
